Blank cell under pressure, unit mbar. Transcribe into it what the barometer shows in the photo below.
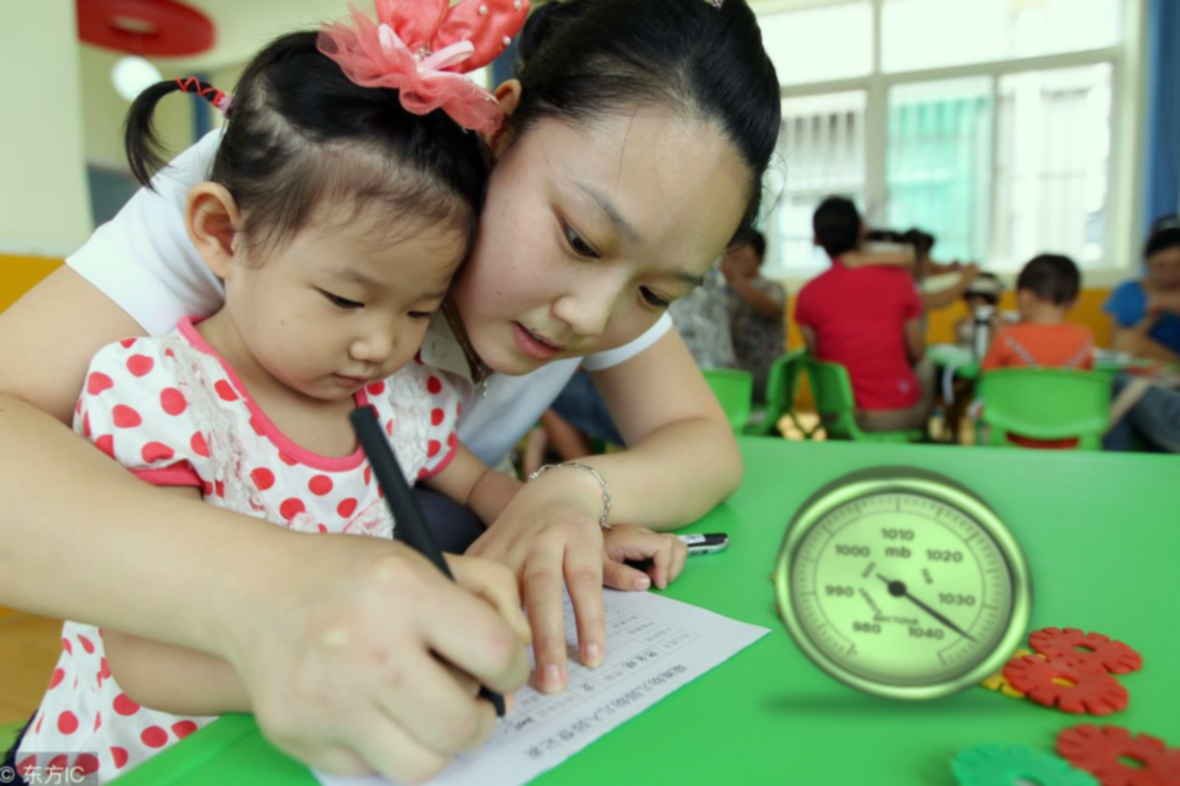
1035 mbar
